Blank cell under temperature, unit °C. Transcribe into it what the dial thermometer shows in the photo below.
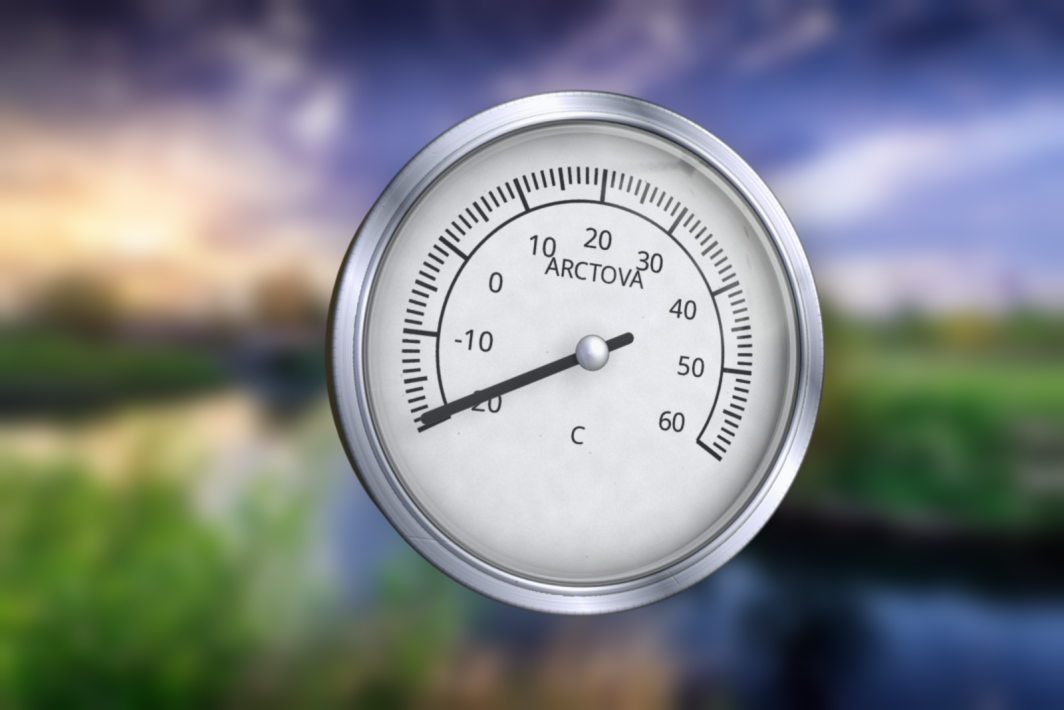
-19 °C
